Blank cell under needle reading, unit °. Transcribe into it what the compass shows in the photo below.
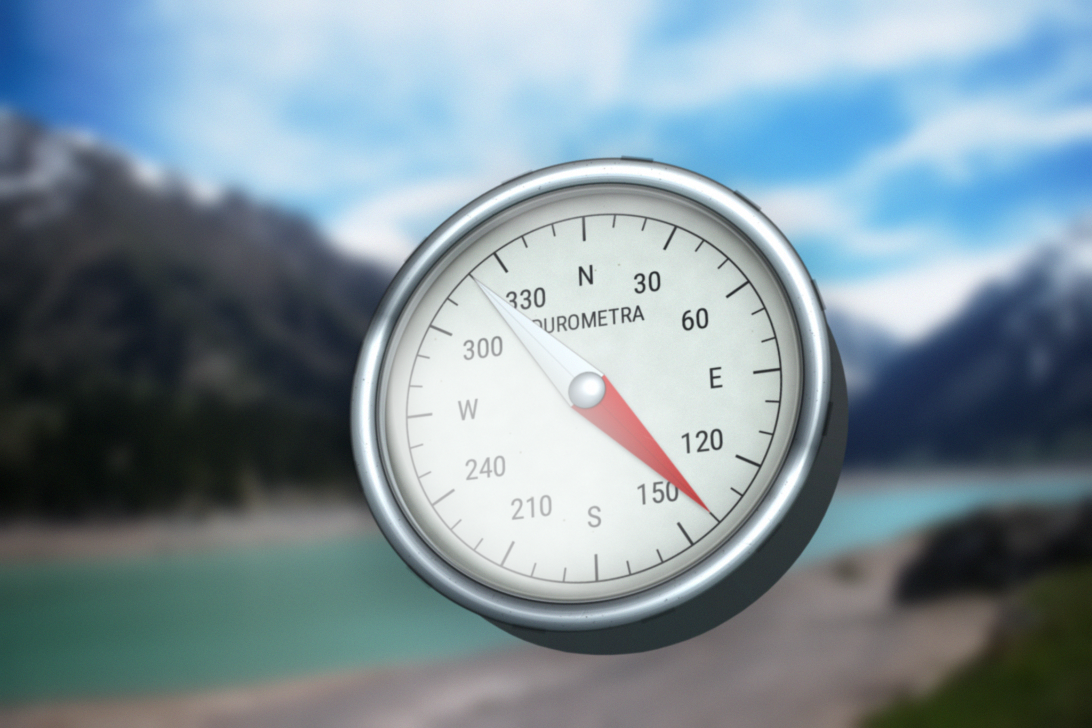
140 °
